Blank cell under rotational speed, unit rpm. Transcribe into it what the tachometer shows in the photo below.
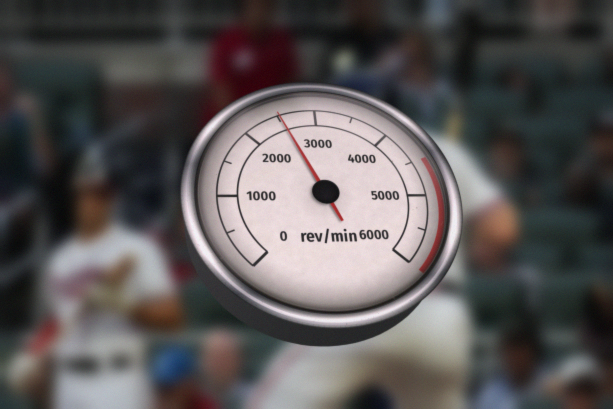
2500 rpm
